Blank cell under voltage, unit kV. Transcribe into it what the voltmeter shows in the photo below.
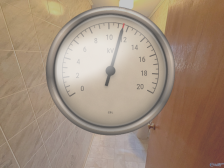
11.5 kV
